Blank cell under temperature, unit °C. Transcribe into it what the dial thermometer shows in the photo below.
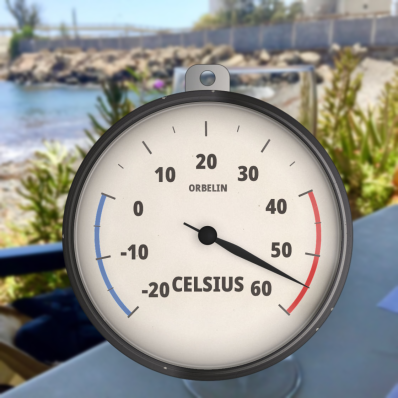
55 °C
